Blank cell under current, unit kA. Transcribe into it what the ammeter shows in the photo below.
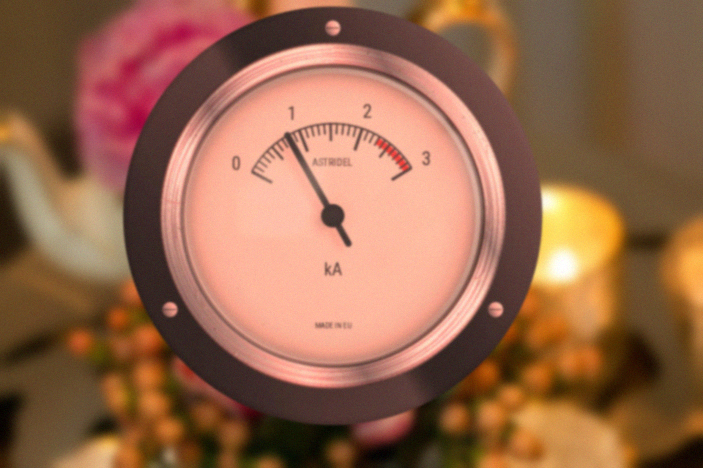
0.8 kA
